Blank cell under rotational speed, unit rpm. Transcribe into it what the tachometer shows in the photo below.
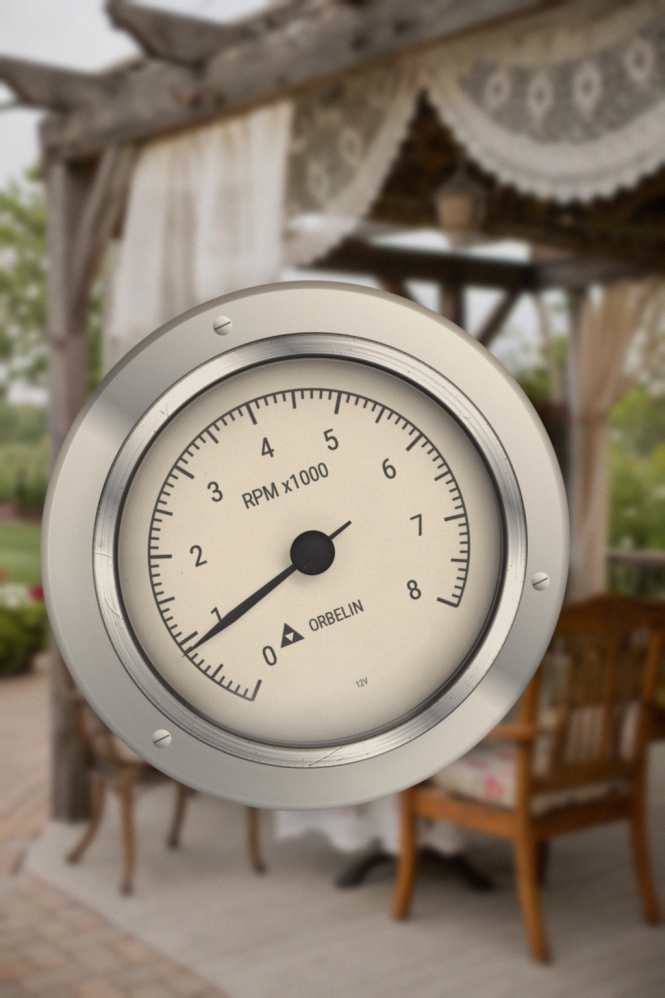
900 rpm
